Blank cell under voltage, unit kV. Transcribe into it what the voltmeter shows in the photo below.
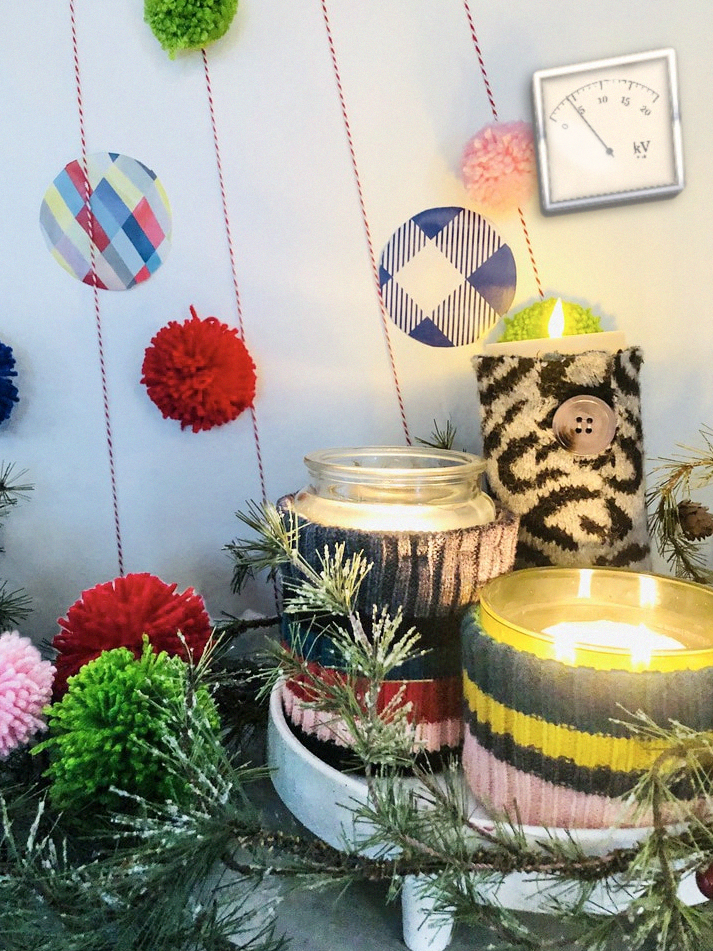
4 kV
